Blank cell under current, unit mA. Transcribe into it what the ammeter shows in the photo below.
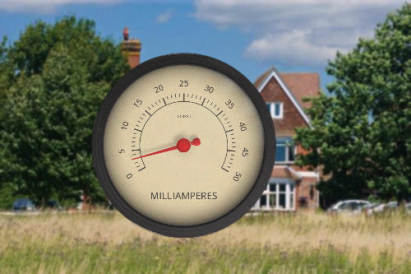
3 mA
